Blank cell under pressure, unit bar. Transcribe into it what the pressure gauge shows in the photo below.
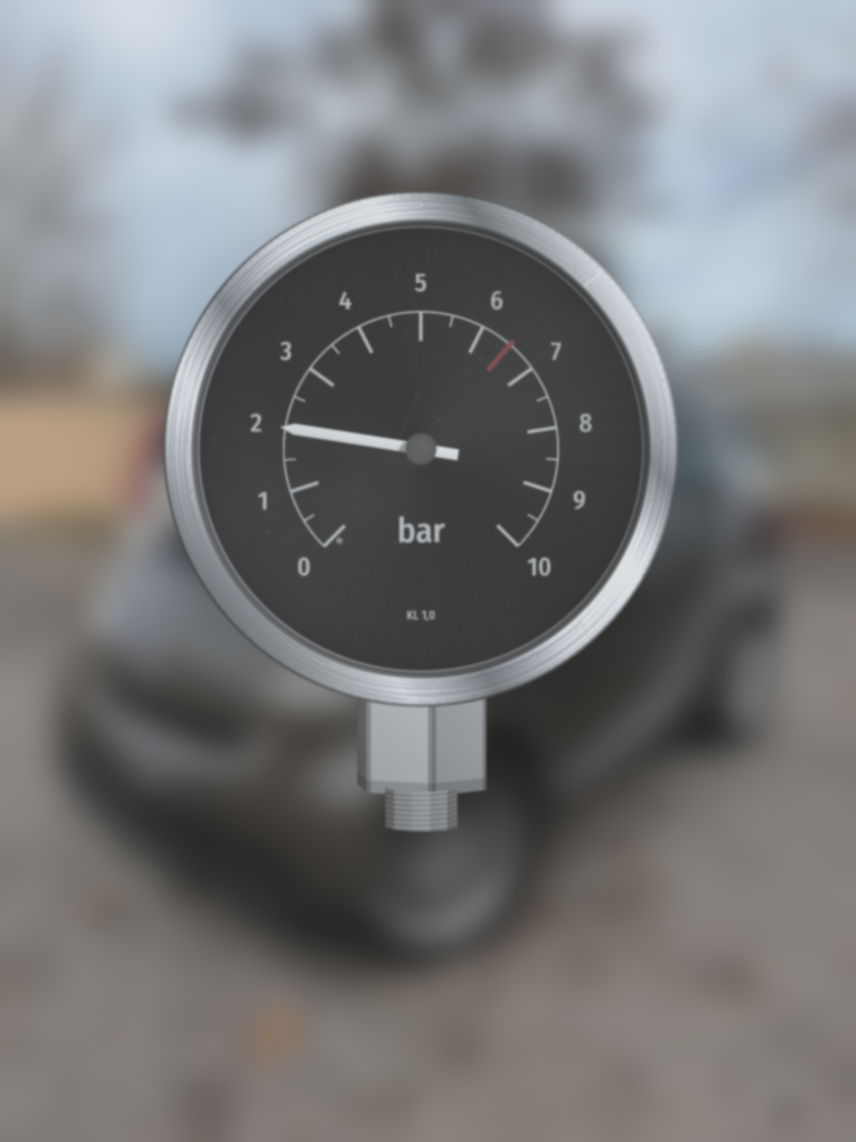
2 bar
